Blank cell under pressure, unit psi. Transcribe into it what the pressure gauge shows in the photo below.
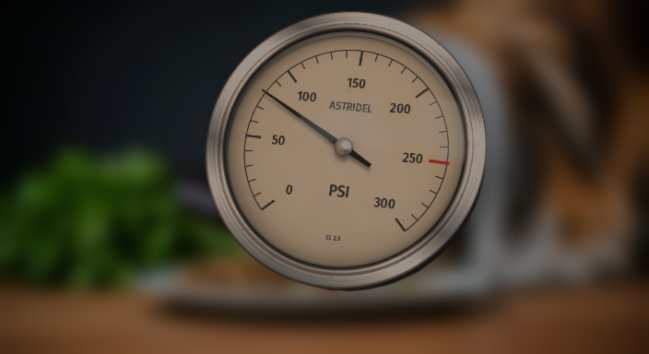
80 psi
